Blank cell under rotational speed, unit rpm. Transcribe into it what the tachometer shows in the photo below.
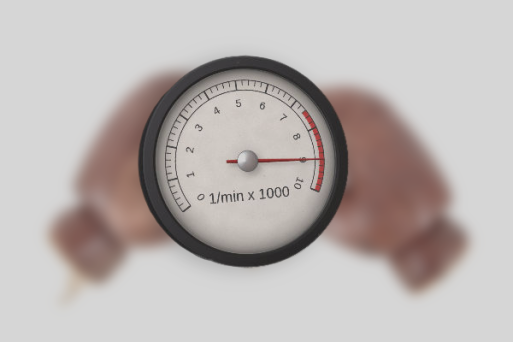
9000 rpm
